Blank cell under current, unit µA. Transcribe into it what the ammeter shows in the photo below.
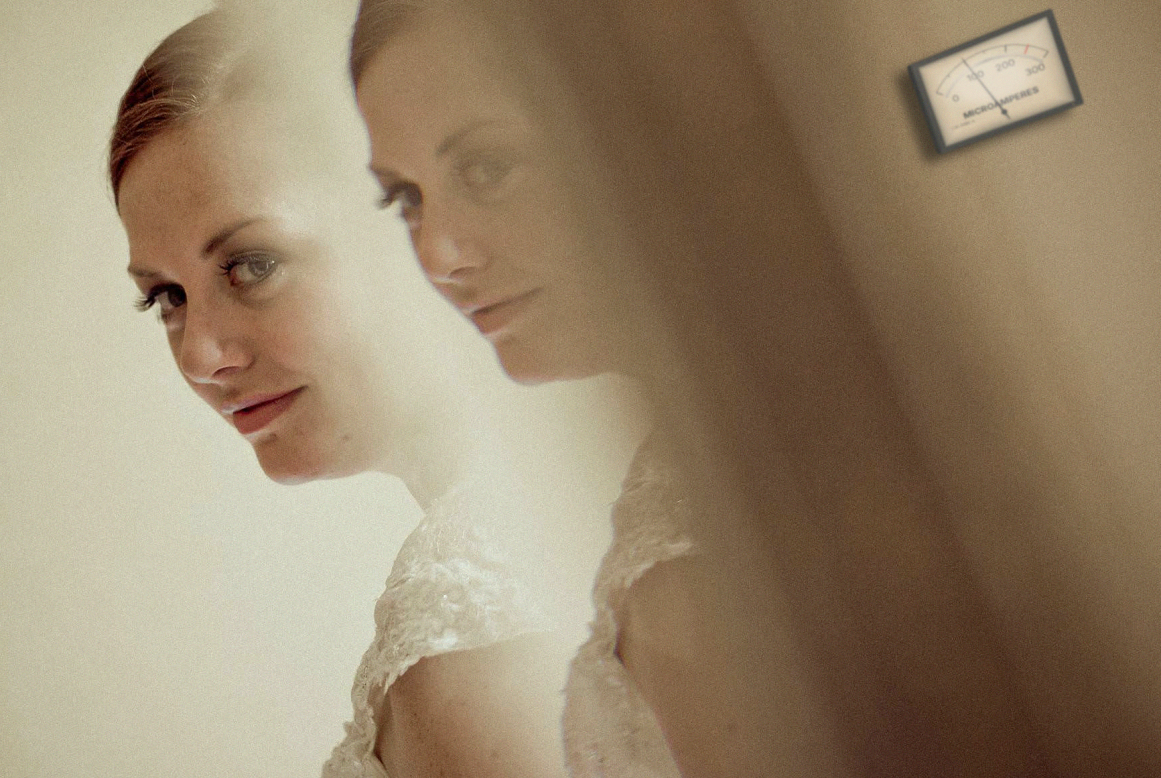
100 µA
